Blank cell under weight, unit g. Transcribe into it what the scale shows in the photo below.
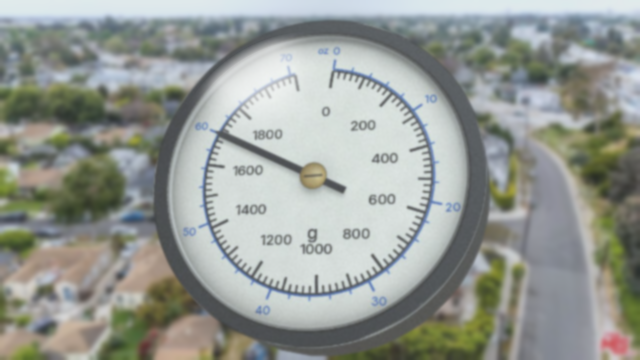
1700 g
